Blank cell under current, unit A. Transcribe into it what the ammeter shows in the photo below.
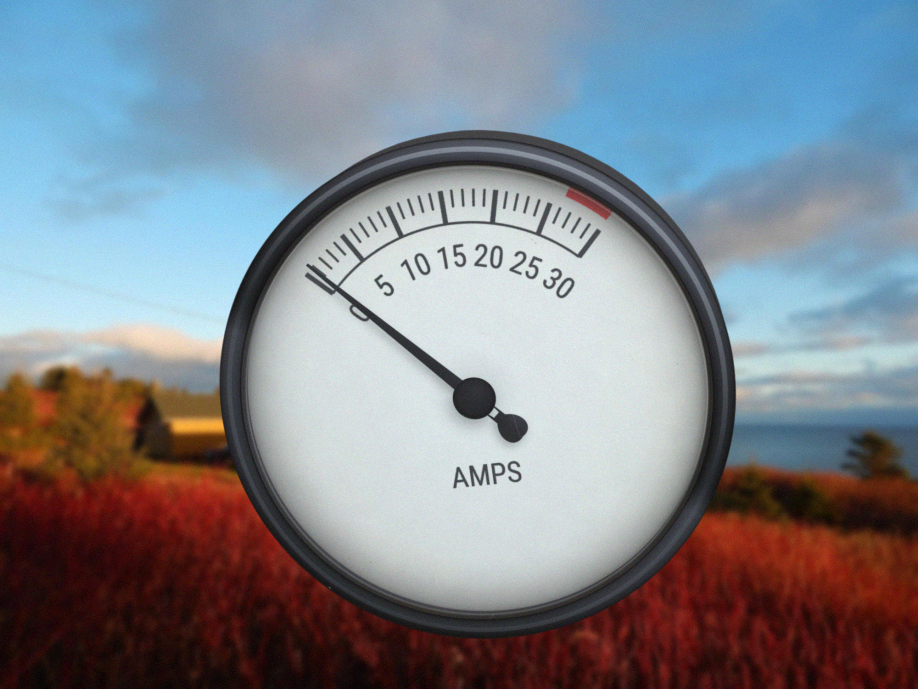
1 A
